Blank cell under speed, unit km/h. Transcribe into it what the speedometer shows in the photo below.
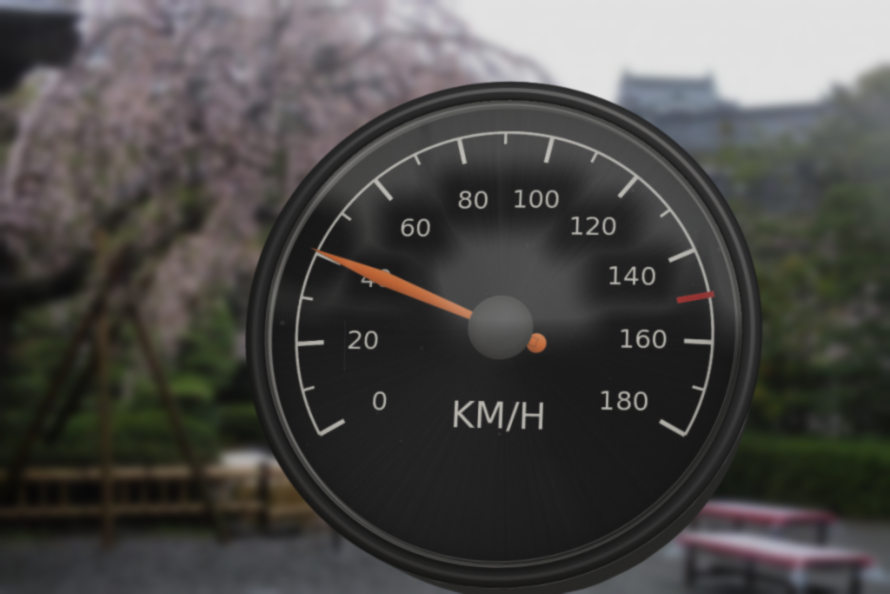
40 km/h
